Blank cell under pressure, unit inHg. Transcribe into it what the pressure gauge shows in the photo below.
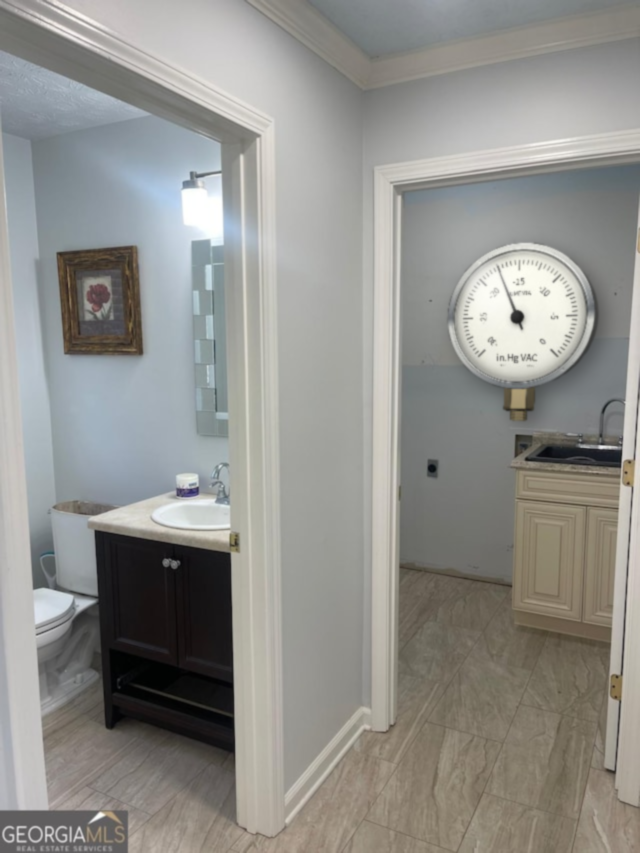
-17.5 inHg
